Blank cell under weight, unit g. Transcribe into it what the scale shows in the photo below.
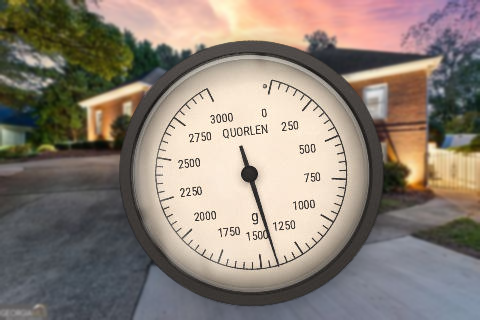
1400 g
